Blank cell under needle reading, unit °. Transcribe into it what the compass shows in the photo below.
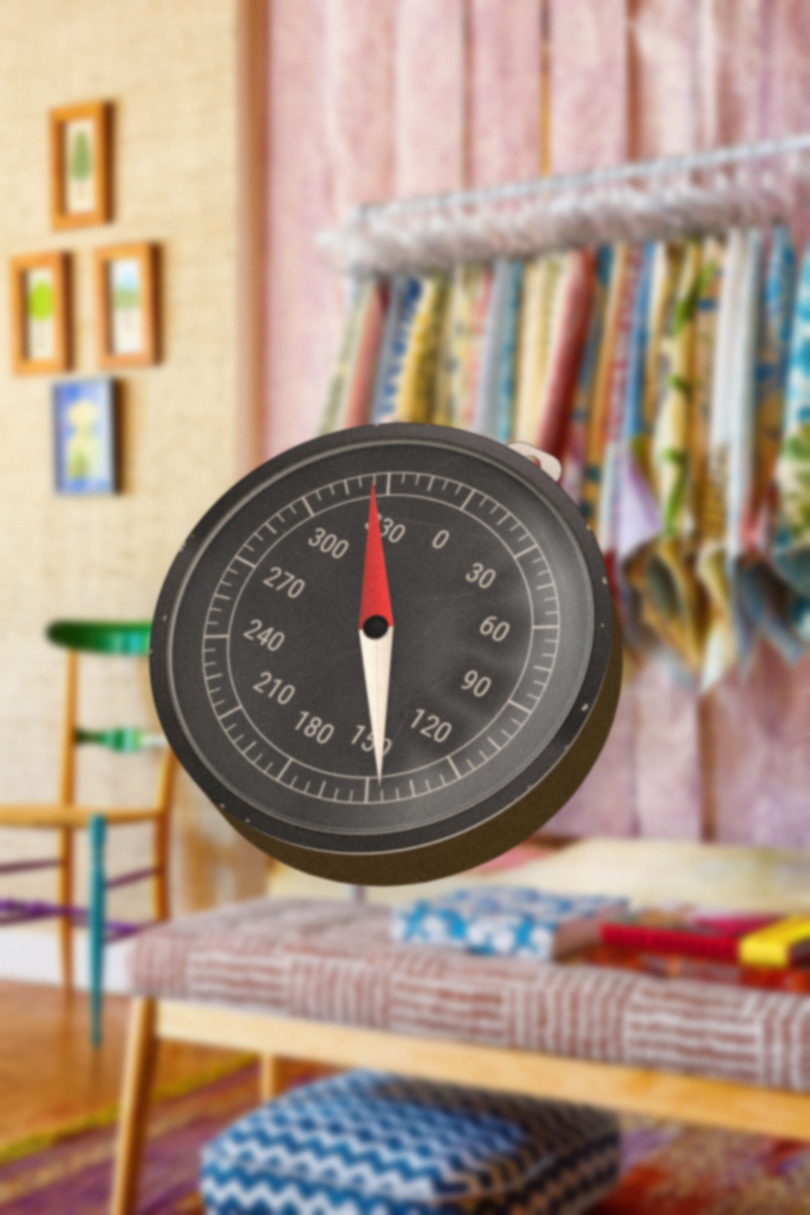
325 °
